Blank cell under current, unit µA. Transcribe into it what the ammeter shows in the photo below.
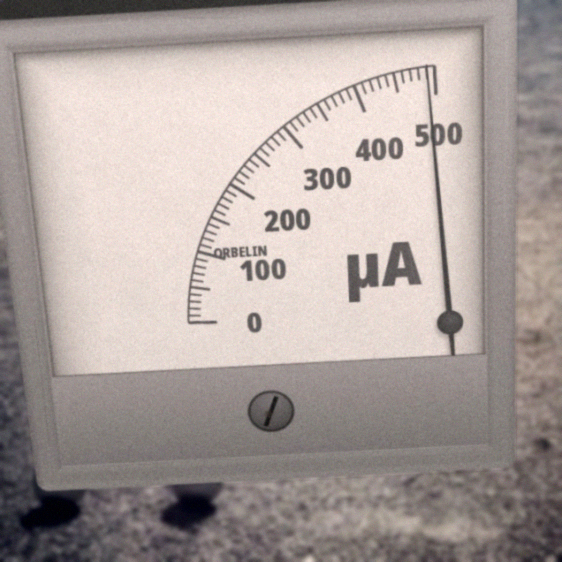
490 µA
